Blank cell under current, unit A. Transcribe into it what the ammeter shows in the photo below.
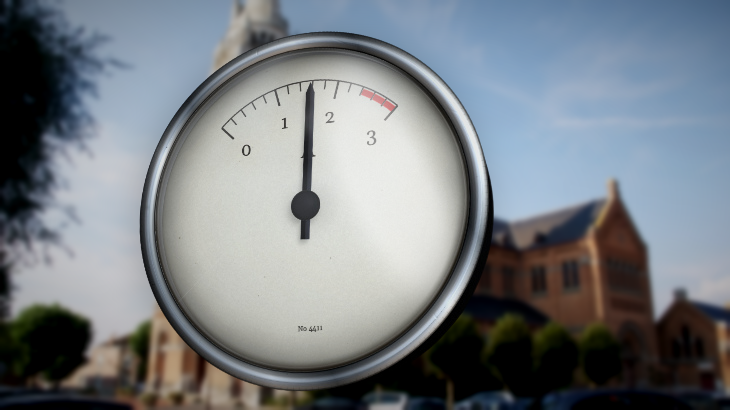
1.6 A
